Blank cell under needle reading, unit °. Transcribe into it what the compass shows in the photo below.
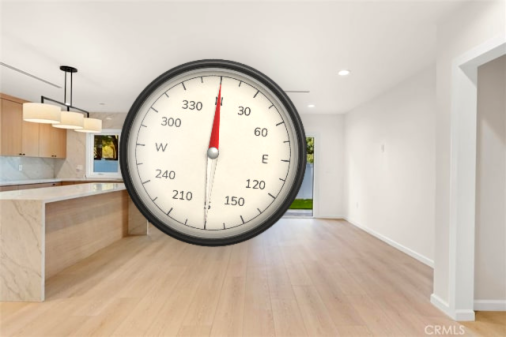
0 °
